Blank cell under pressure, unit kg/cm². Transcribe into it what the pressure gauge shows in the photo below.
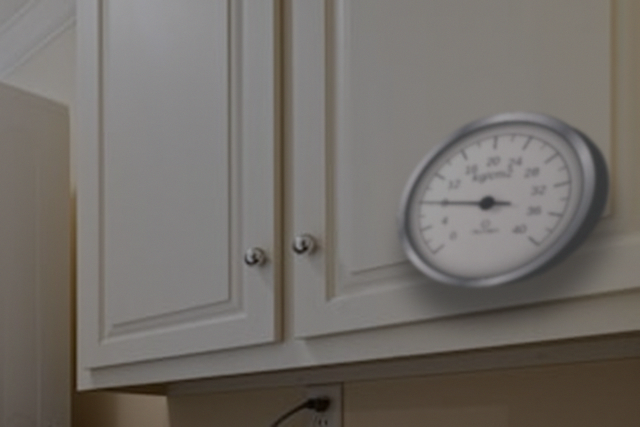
8 kg/cm²
